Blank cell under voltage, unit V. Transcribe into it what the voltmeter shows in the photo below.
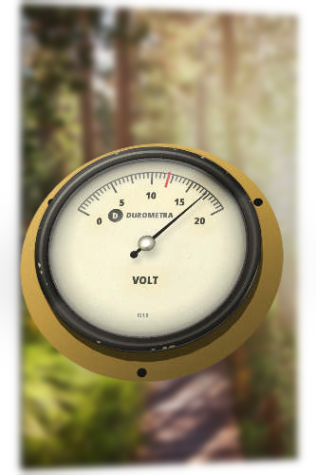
17.5 V
